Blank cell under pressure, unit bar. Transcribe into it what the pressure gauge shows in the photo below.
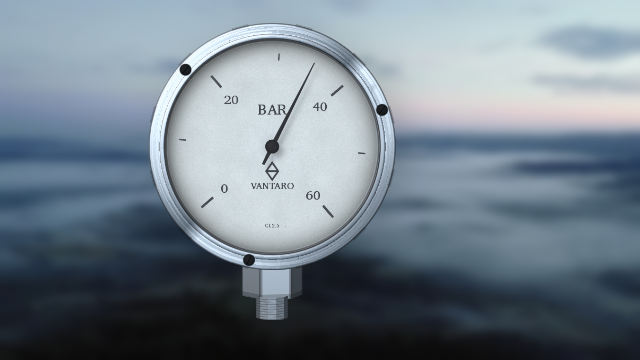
35 bar
